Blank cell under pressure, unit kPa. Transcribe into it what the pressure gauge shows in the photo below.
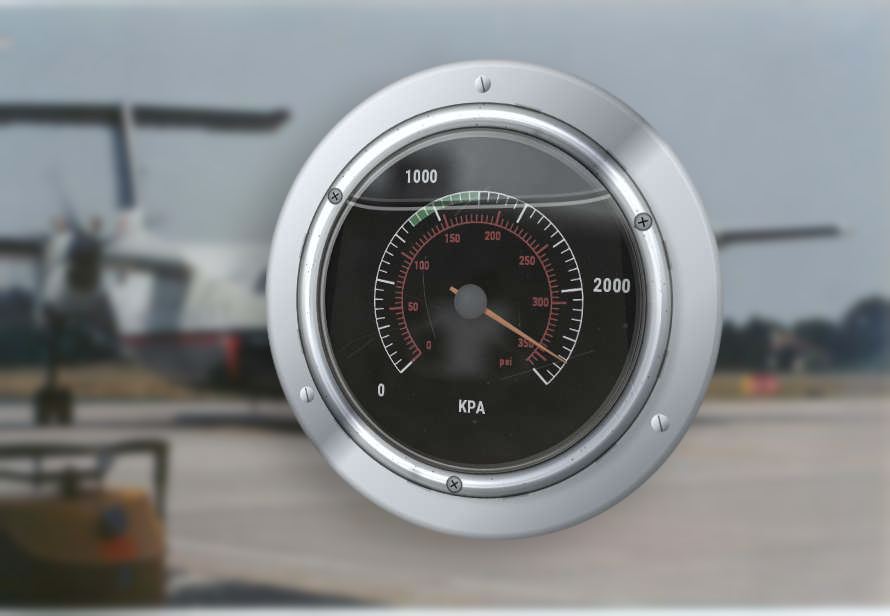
2350 kPa
